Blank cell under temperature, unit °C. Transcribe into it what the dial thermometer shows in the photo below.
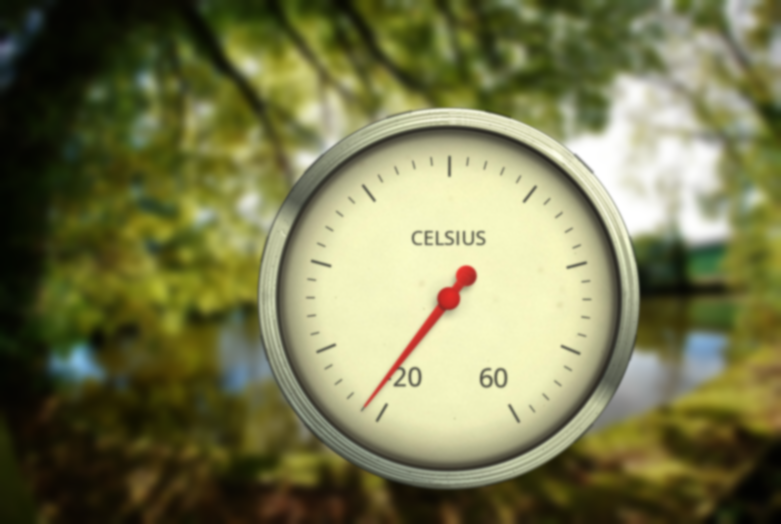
-18 °C
